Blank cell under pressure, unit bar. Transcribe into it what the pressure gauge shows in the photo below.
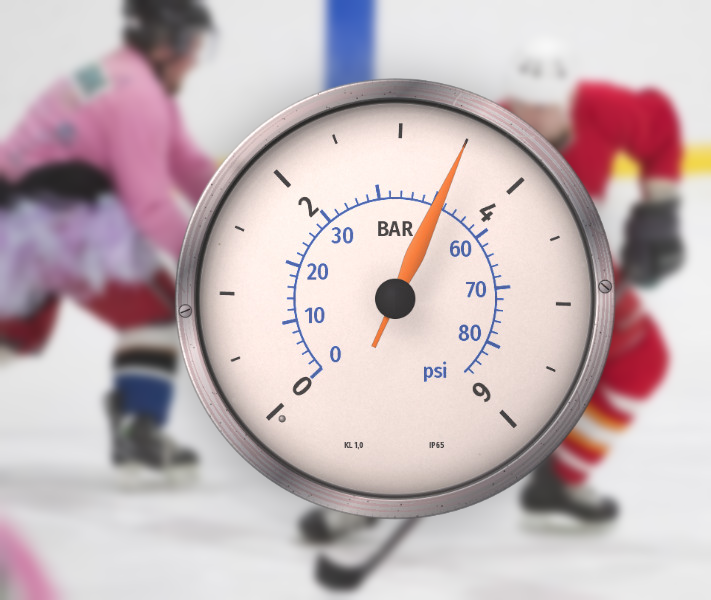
3.5 bar
